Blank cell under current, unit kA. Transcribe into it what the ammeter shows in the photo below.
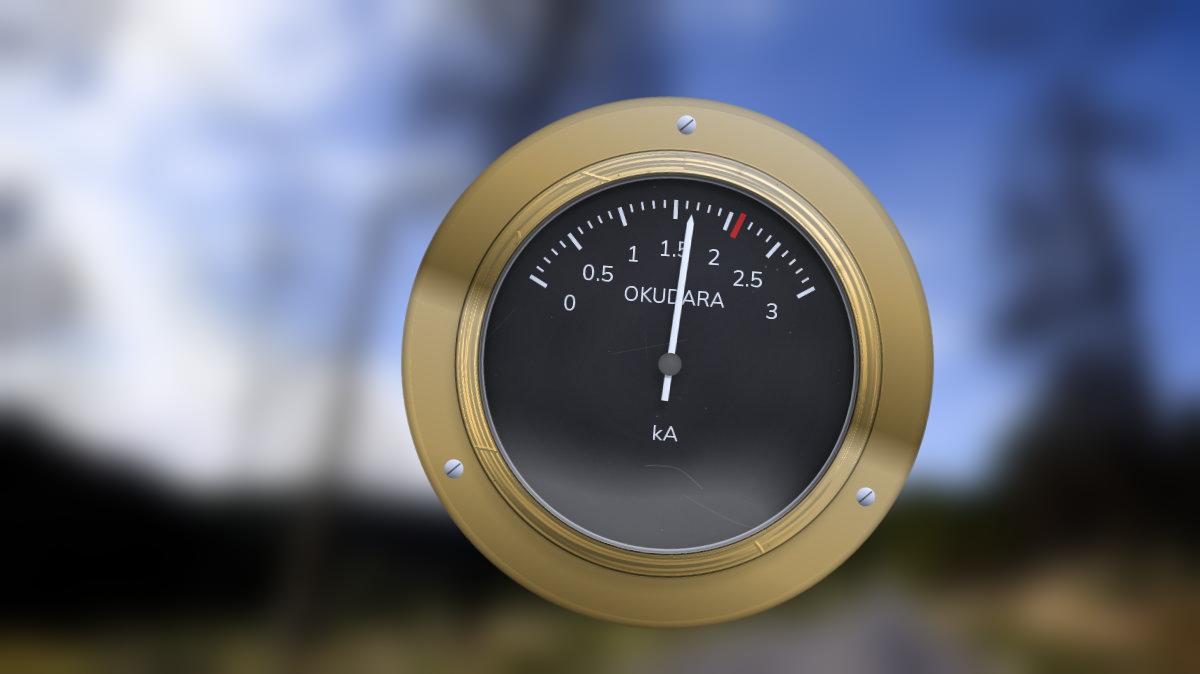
1.65 kA
